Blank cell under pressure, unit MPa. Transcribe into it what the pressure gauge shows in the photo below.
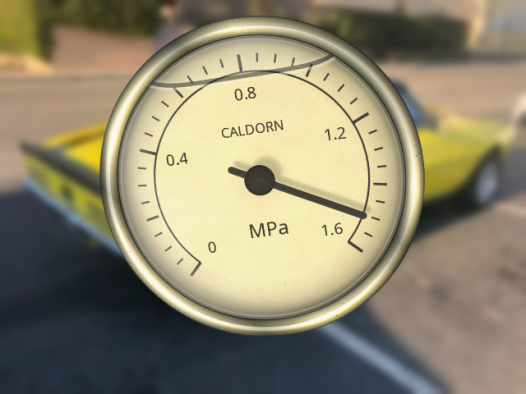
1.5 MPa
